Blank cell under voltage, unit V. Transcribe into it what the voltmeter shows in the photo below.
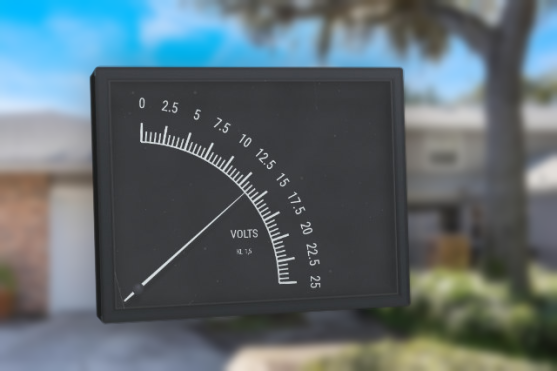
13.5 V
